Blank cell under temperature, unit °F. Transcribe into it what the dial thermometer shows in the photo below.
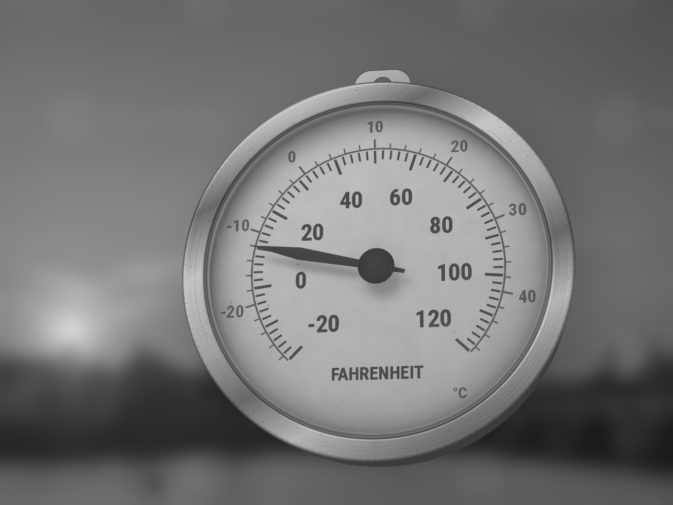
10 °F
